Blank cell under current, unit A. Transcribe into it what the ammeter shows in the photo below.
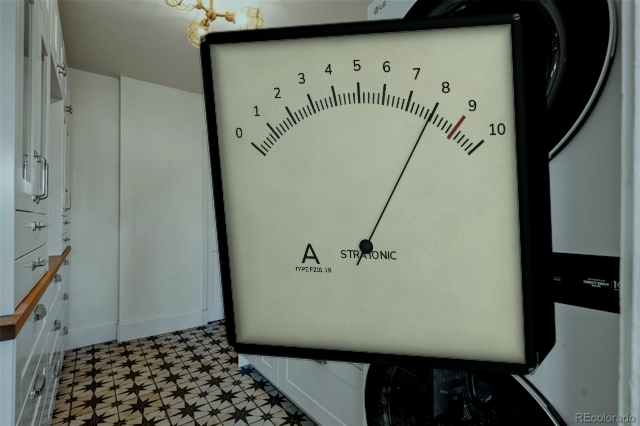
8 A
